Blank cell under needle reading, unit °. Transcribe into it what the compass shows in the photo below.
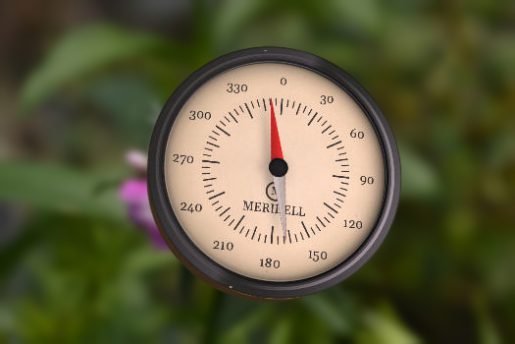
350 °
